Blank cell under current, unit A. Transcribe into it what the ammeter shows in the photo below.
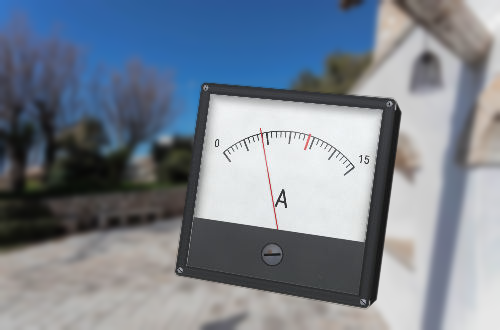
4.5 A
